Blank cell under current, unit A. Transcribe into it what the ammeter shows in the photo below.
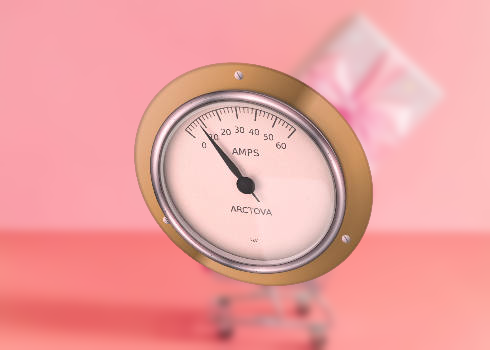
10 A
